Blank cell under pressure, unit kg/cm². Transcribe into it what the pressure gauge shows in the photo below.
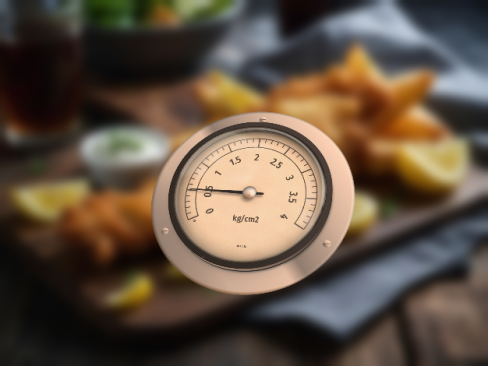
0.5 kg/cm²
